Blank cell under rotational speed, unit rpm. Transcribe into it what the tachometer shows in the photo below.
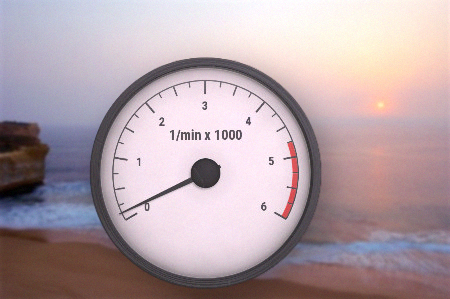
125 rpm
